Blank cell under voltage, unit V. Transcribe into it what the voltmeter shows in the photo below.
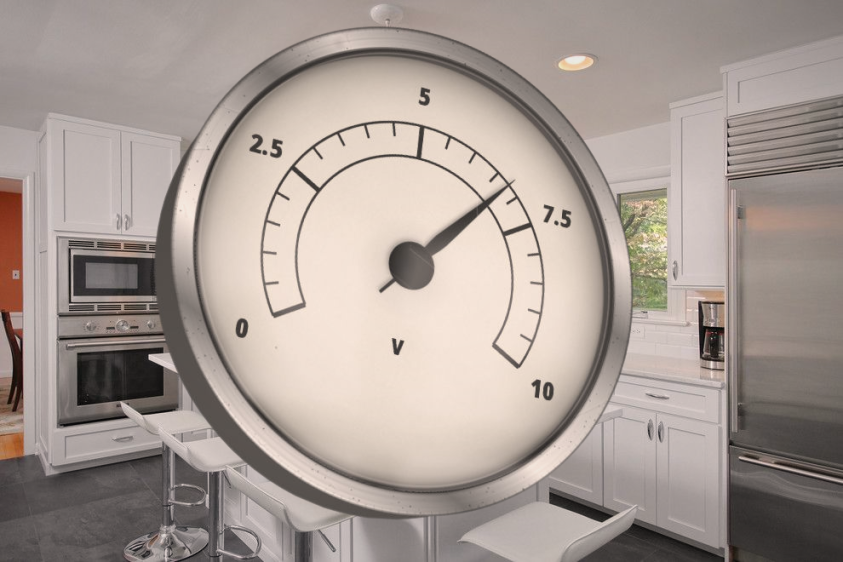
6.75 V
